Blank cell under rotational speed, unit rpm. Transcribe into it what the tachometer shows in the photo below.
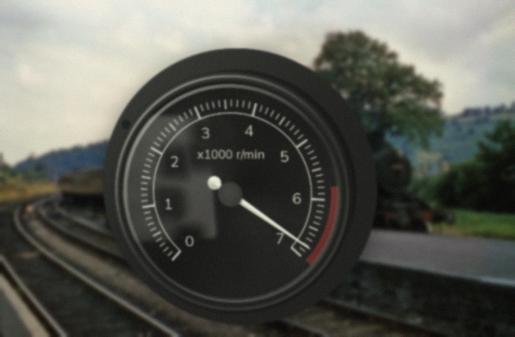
6800 rpm
